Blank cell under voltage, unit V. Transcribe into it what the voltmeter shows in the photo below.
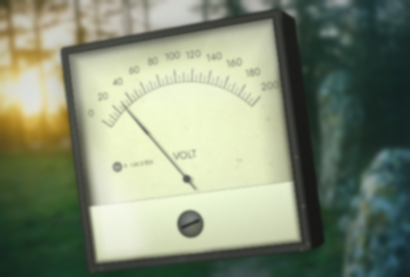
30 V
